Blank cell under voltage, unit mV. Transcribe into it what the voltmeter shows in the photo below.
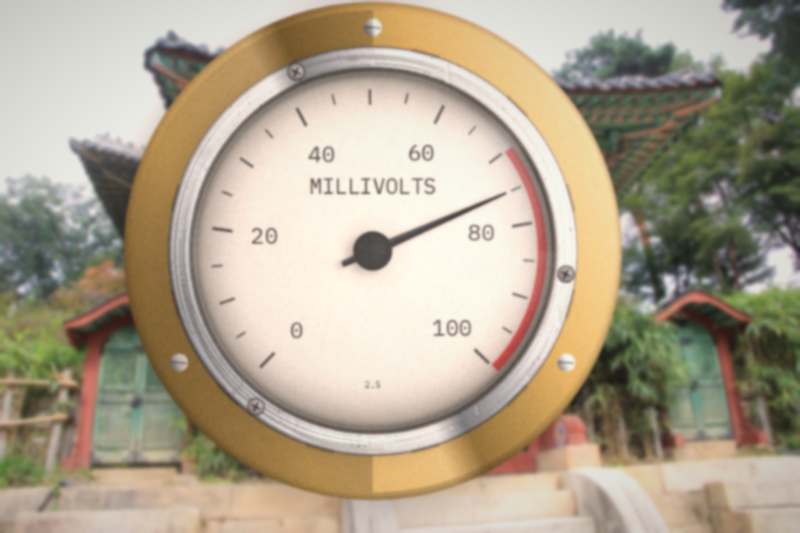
75 mV
